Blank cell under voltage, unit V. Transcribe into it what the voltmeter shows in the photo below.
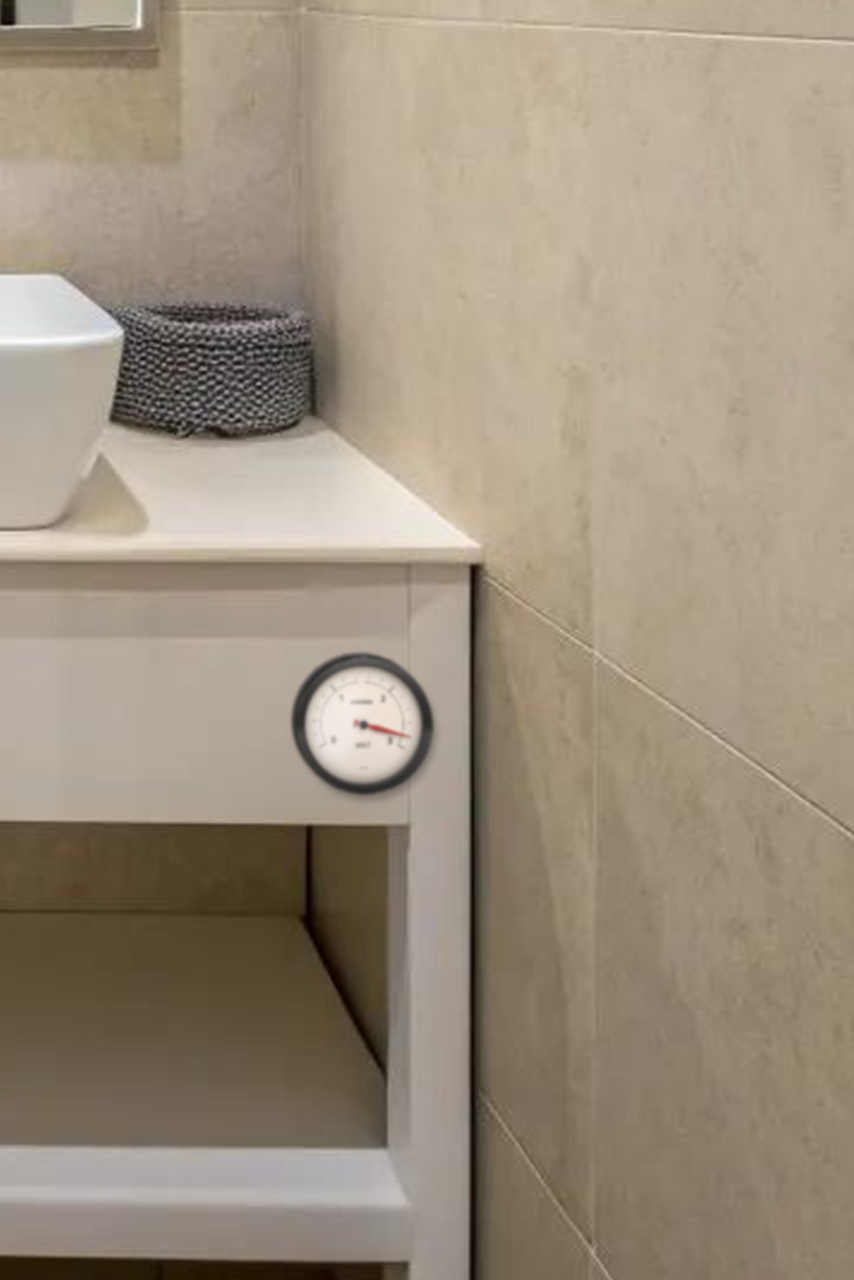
2.8 V
